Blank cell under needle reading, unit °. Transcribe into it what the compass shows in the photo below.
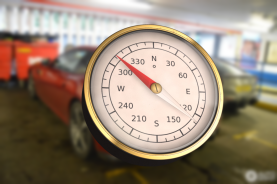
310 °
